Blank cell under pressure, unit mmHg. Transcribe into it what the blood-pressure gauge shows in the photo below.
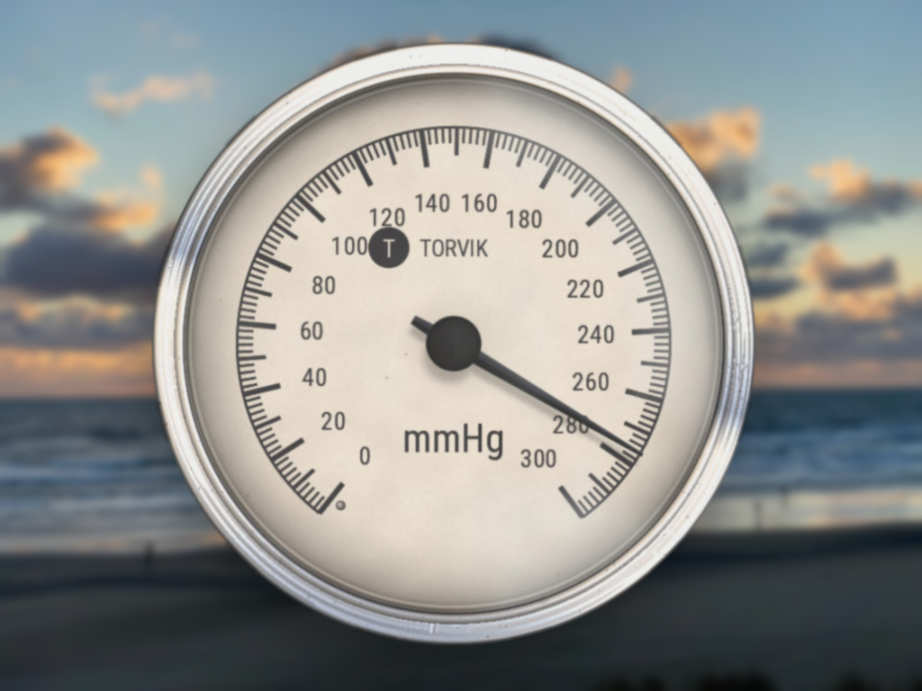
276 mmHg
